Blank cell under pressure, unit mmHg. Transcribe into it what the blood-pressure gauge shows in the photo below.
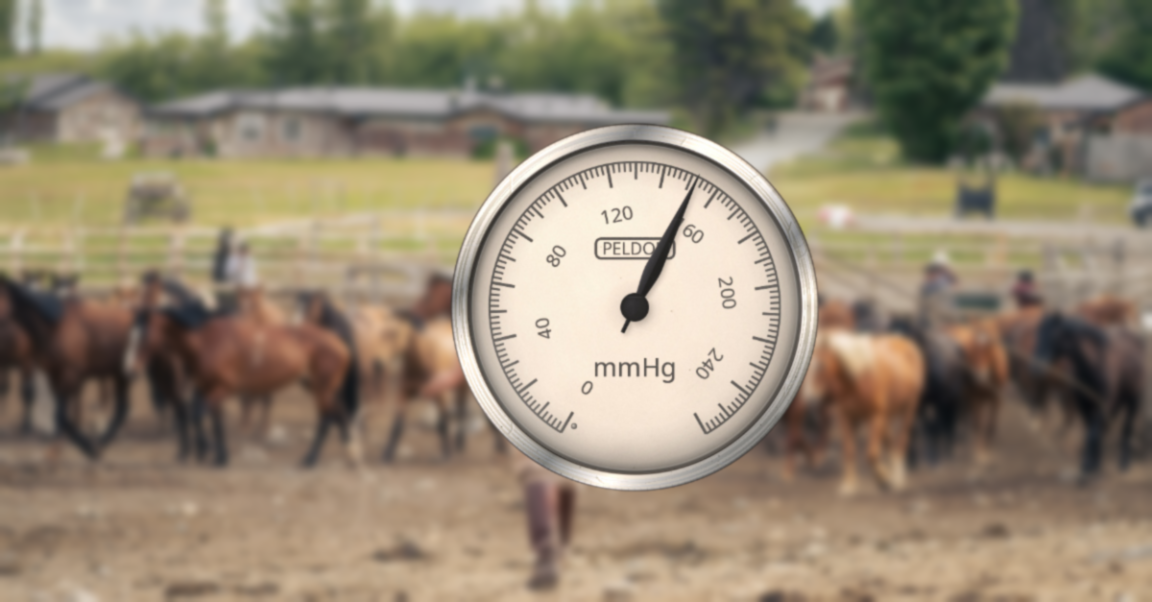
152 mmHg
